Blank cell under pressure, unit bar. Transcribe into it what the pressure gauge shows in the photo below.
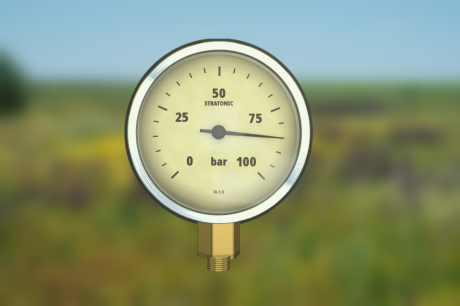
85 bar
